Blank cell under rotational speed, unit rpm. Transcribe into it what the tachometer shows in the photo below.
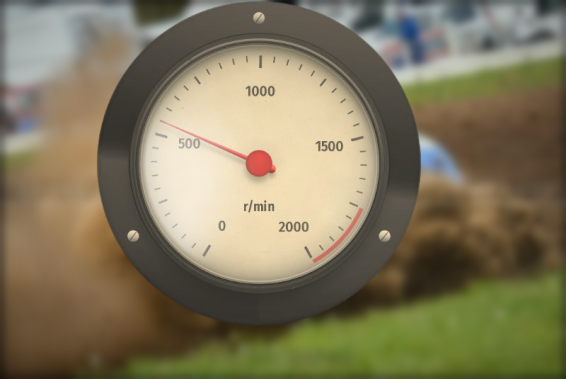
550 rpm
